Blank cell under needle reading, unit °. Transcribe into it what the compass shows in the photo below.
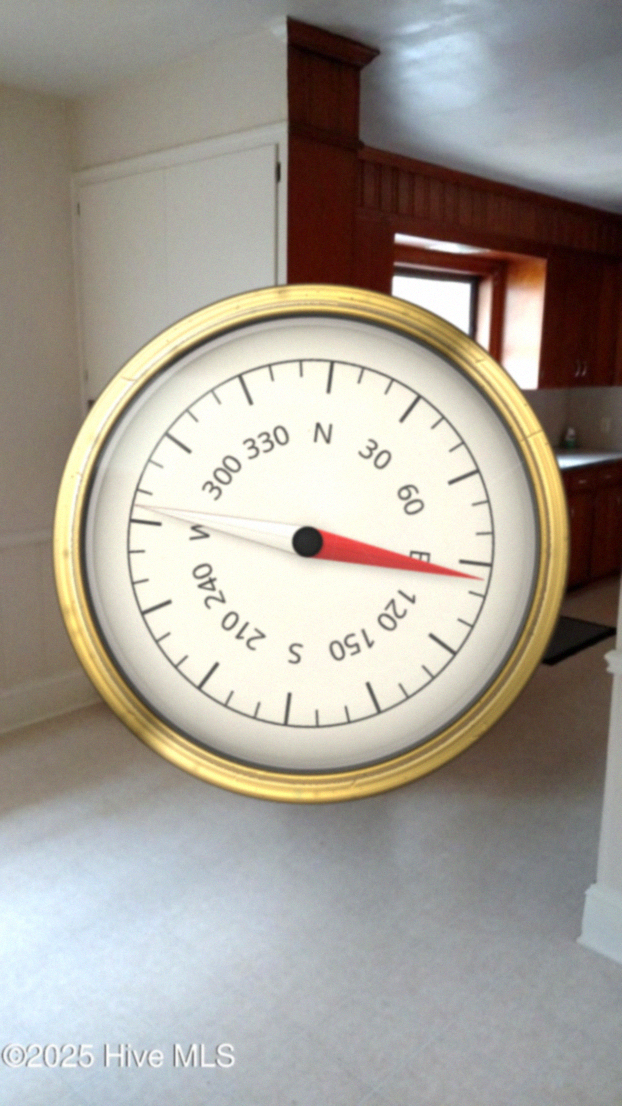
95 °
